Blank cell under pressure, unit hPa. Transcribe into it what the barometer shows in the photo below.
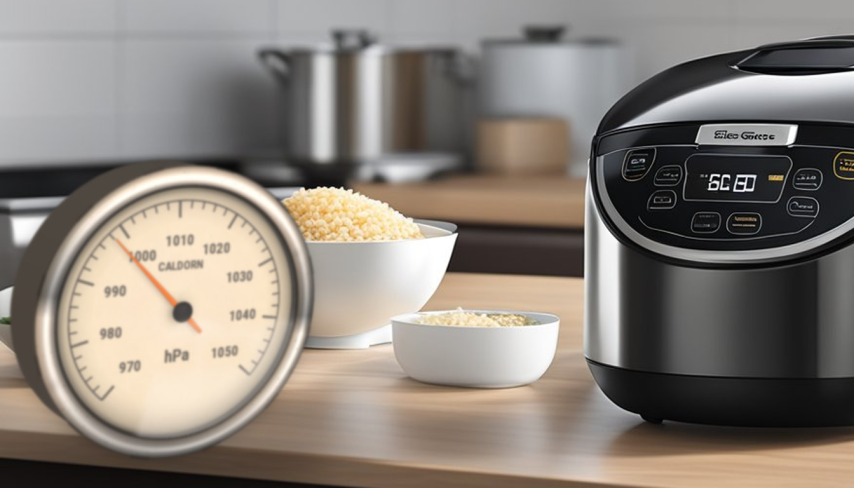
998 hPa
